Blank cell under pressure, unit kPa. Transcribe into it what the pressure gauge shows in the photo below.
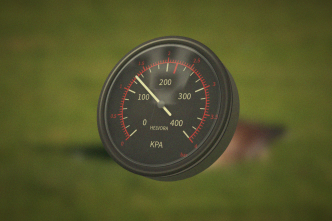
130 kPa
